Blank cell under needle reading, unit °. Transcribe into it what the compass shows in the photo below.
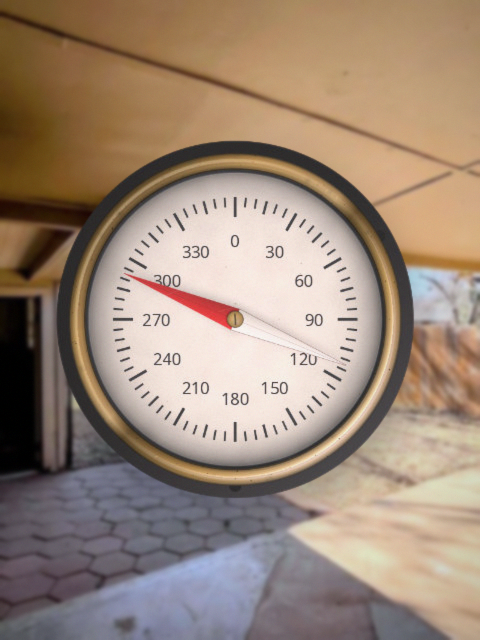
292.5 °
